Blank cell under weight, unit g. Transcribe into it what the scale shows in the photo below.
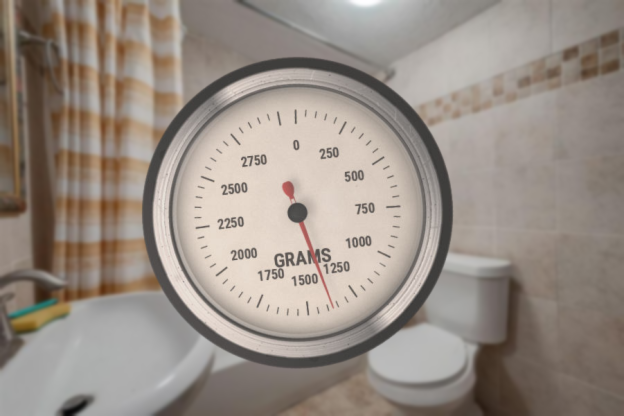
1375 g
